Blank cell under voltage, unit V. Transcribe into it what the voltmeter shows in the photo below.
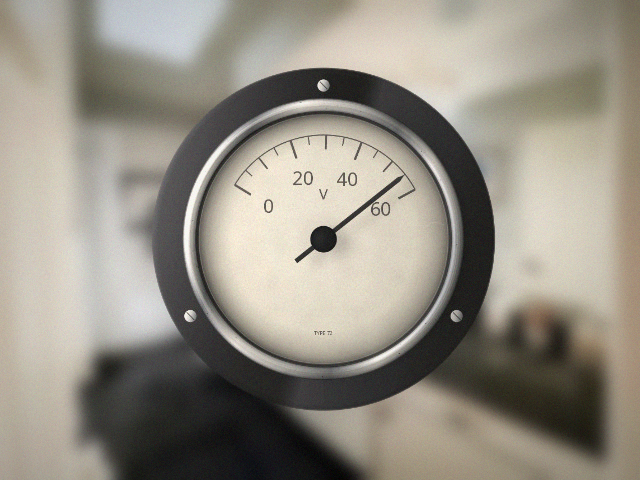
55 V
